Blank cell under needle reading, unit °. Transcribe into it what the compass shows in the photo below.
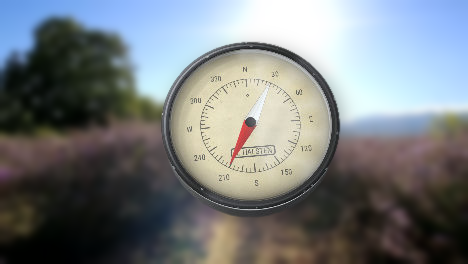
210 °
